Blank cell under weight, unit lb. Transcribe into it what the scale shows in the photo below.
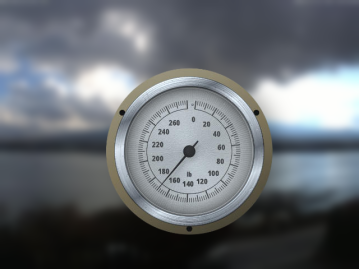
170 lb
